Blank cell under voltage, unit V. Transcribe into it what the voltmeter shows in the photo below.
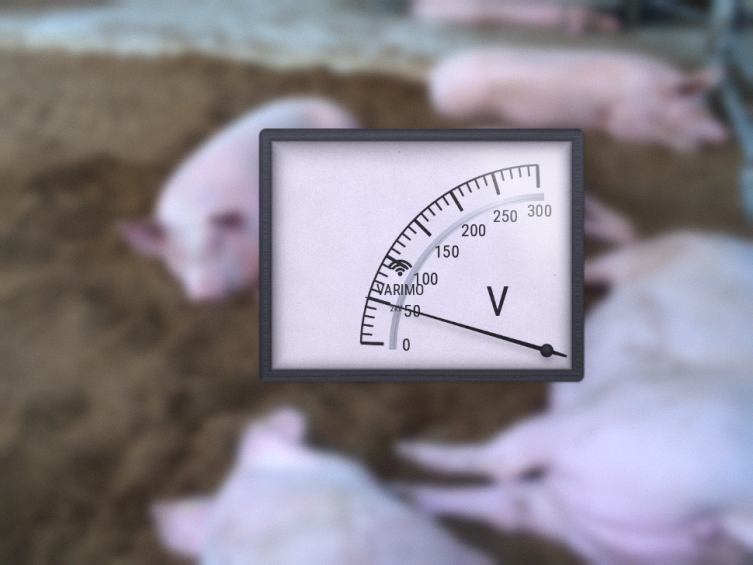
50 V
